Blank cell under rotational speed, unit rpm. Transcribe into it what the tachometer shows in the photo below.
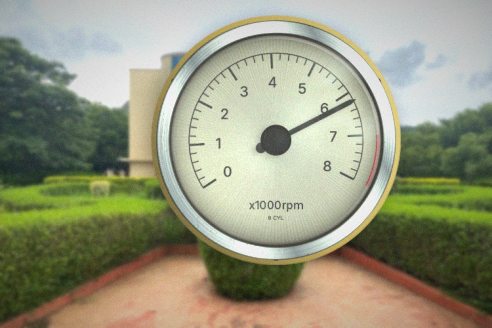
6200 rpm
